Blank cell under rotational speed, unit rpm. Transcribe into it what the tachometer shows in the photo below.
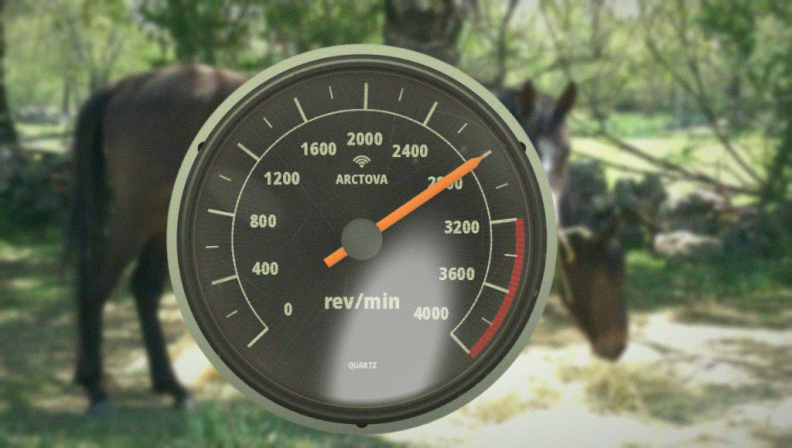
2800 rpm
